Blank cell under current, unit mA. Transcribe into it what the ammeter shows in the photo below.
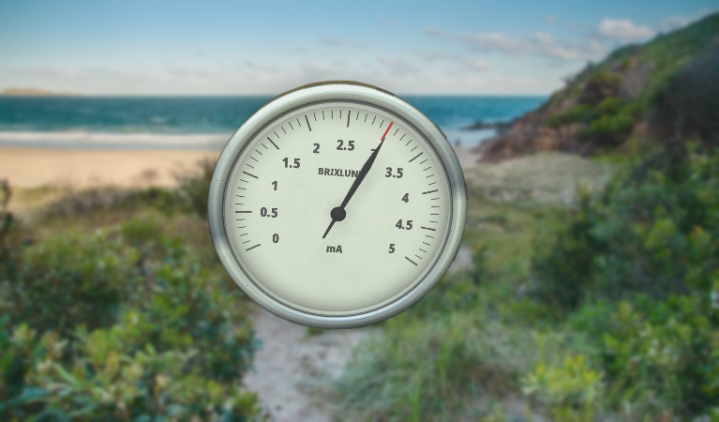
3 mA
